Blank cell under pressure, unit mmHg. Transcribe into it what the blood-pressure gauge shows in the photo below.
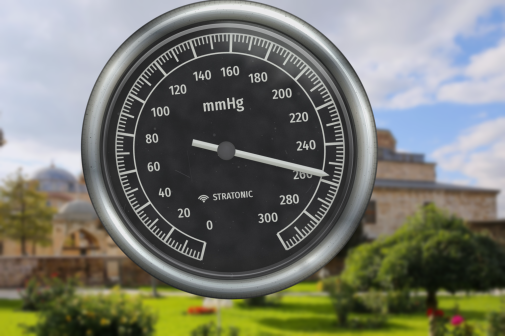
256 mmHg
